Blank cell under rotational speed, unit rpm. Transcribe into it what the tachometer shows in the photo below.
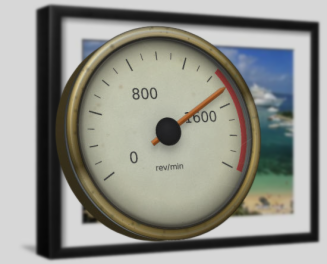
1500 rpm
